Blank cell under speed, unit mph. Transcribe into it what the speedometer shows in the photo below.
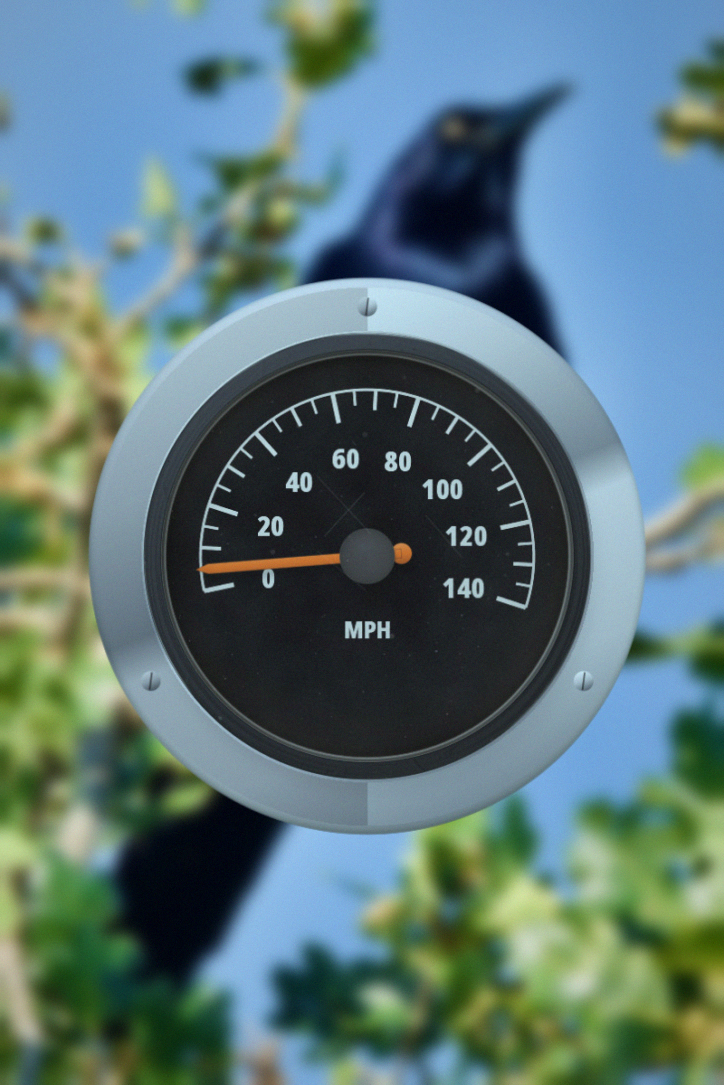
5 mph
